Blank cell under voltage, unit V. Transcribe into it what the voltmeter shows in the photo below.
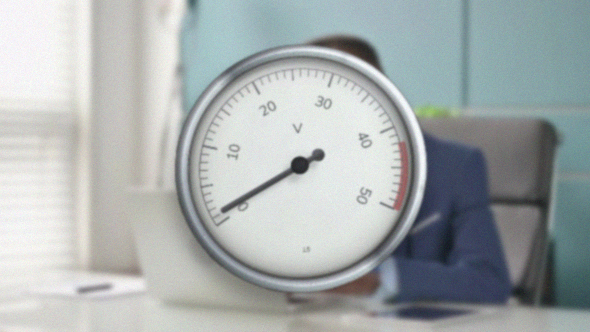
1 V
